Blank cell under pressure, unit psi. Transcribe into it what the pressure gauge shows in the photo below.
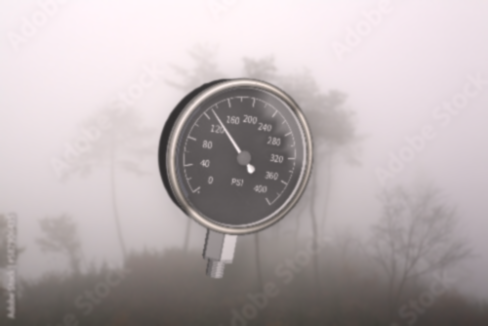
130 psi
